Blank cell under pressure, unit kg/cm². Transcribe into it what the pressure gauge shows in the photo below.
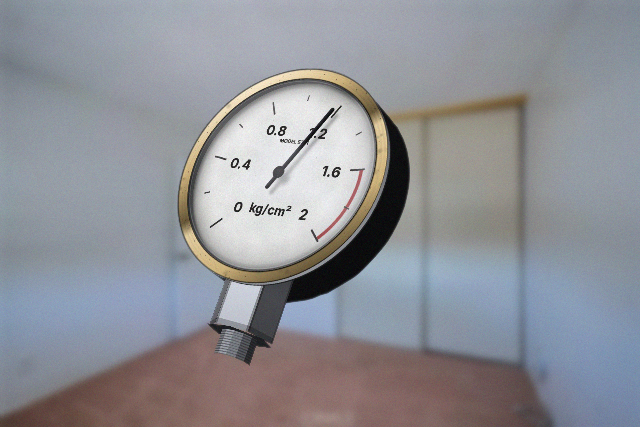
1.2 kg/cm²
